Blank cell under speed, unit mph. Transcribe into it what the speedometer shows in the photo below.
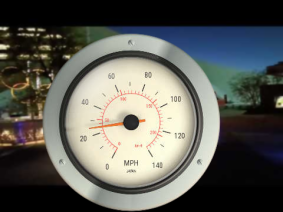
25 mph
